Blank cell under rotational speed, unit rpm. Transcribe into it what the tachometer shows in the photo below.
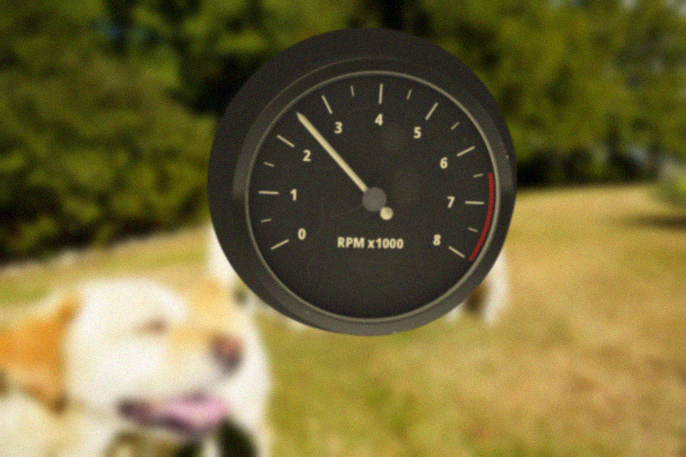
2500 rpm
